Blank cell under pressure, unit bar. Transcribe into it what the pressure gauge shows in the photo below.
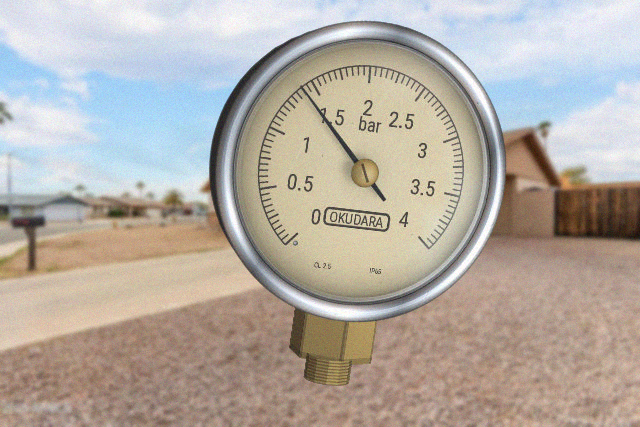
1.4 bar
